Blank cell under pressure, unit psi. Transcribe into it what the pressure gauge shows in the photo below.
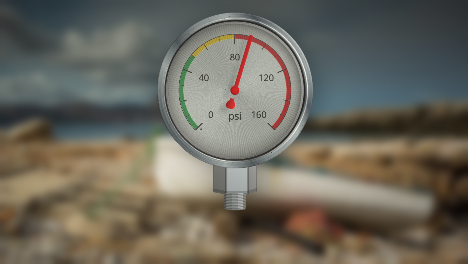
90 psi
